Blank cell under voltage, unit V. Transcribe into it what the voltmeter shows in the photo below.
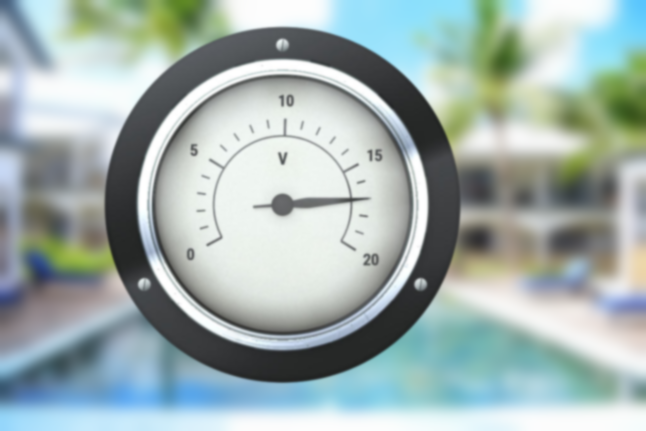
17 V
